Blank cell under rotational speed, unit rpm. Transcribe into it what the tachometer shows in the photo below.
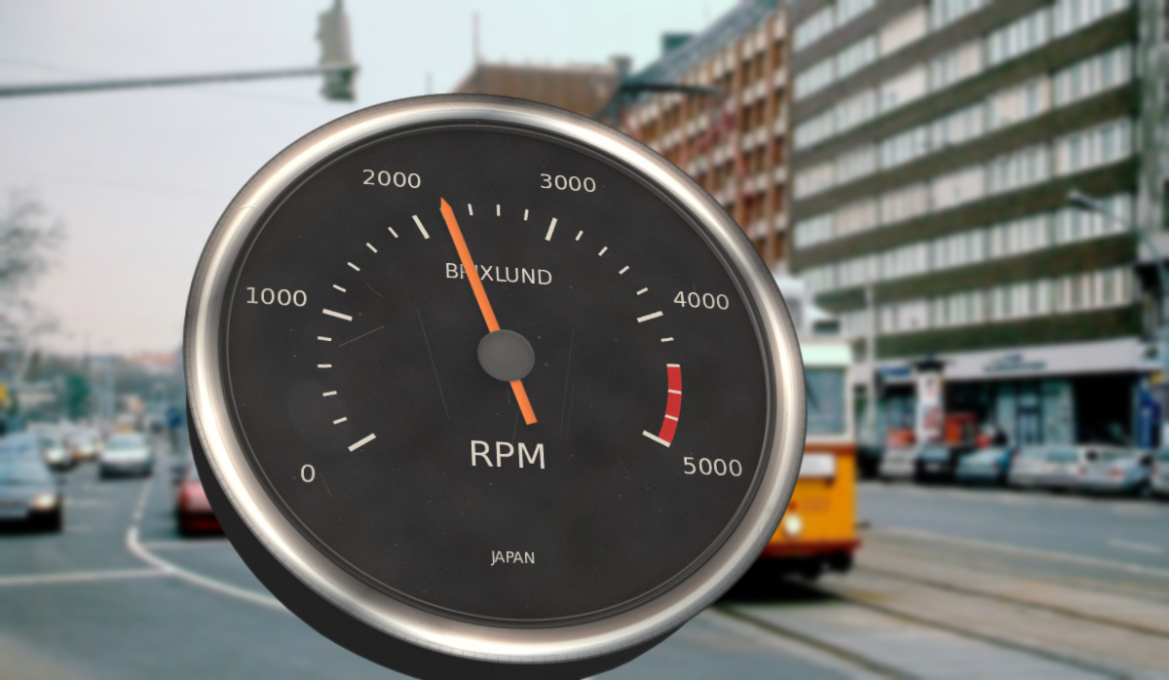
2200 rpm
